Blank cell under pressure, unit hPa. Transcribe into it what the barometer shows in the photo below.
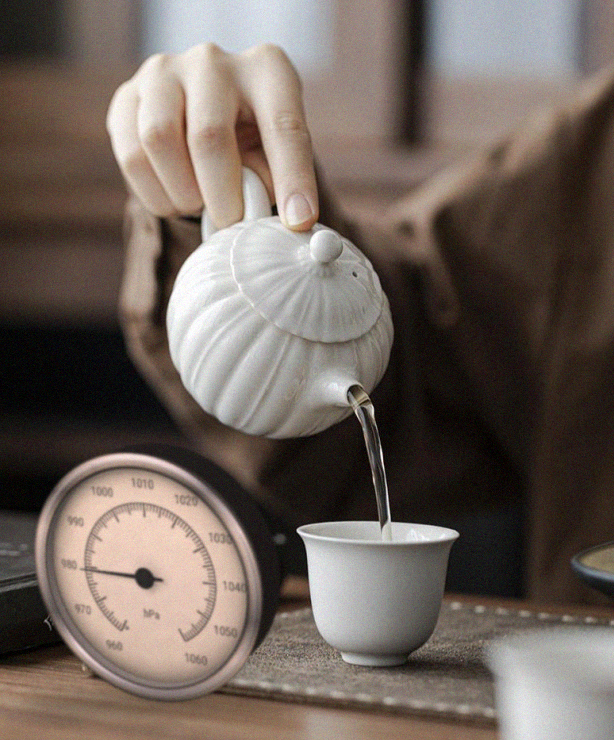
980 hPa
